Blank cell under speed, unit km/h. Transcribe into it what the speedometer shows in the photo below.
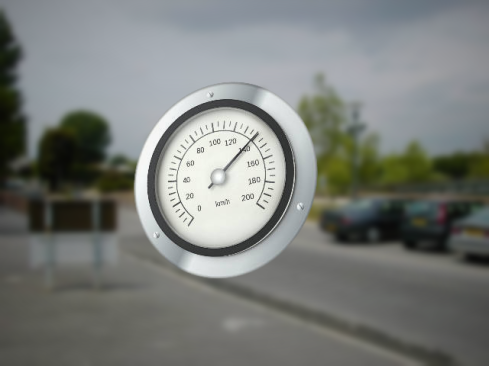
140 km/h
